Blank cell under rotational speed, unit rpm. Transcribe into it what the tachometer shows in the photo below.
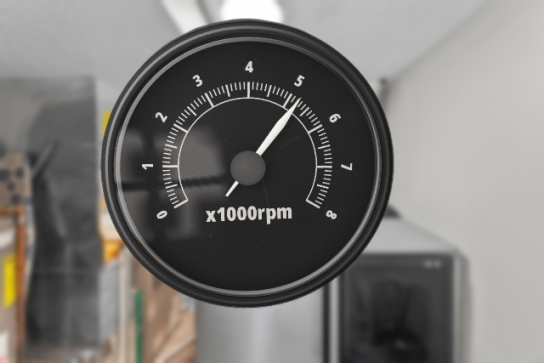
5200 rpm
